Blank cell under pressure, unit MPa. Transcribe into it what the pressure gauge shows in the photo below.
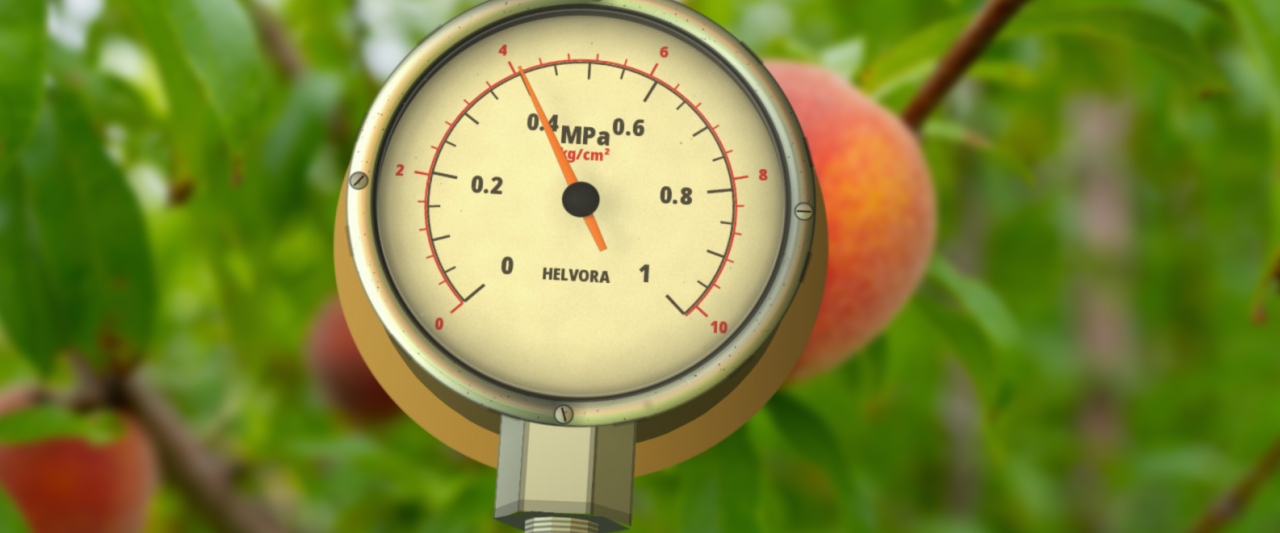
0.4 MPa
